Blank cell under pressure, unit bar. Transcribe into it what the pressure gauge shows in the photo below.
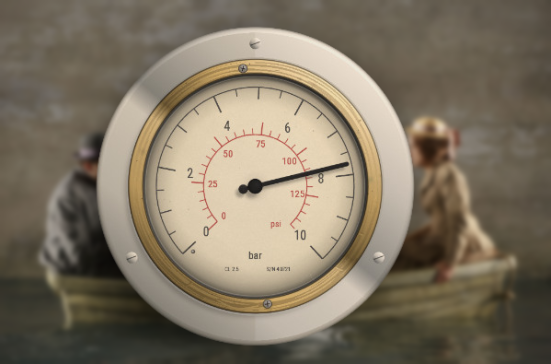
7.75 bar
